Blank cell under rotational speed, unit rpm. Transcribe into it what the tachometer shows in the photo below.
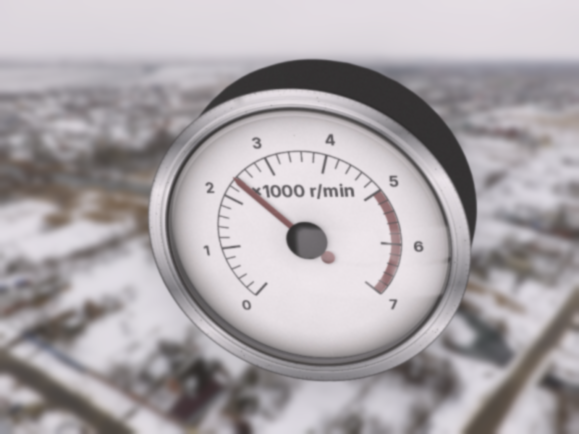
2400 rpm
